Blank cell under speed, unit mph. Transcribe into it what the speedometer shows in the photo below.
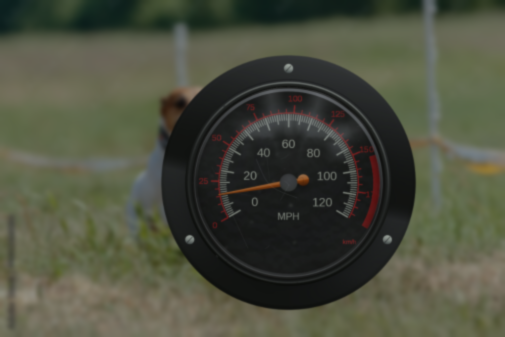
10 mph
